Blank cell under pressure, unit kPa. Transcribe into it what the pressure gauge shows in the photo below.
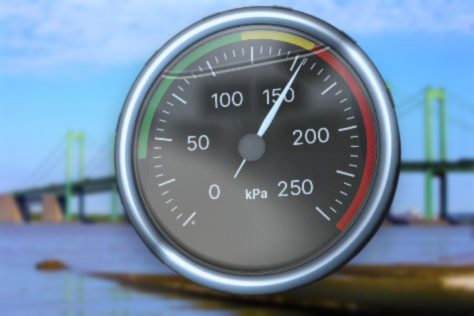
155 kPa
